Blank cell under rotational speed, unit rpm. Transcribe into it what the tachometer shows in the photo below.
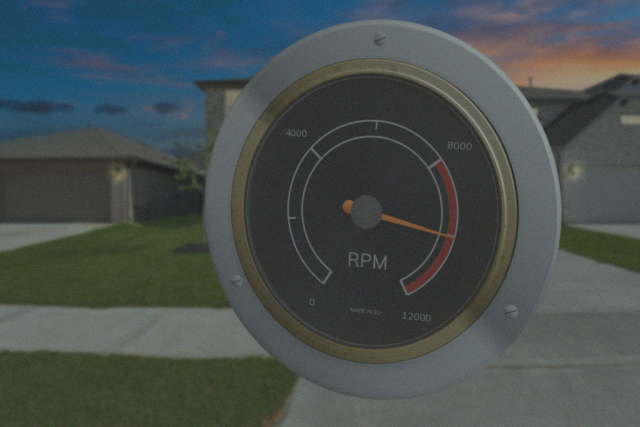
10000 rpm
